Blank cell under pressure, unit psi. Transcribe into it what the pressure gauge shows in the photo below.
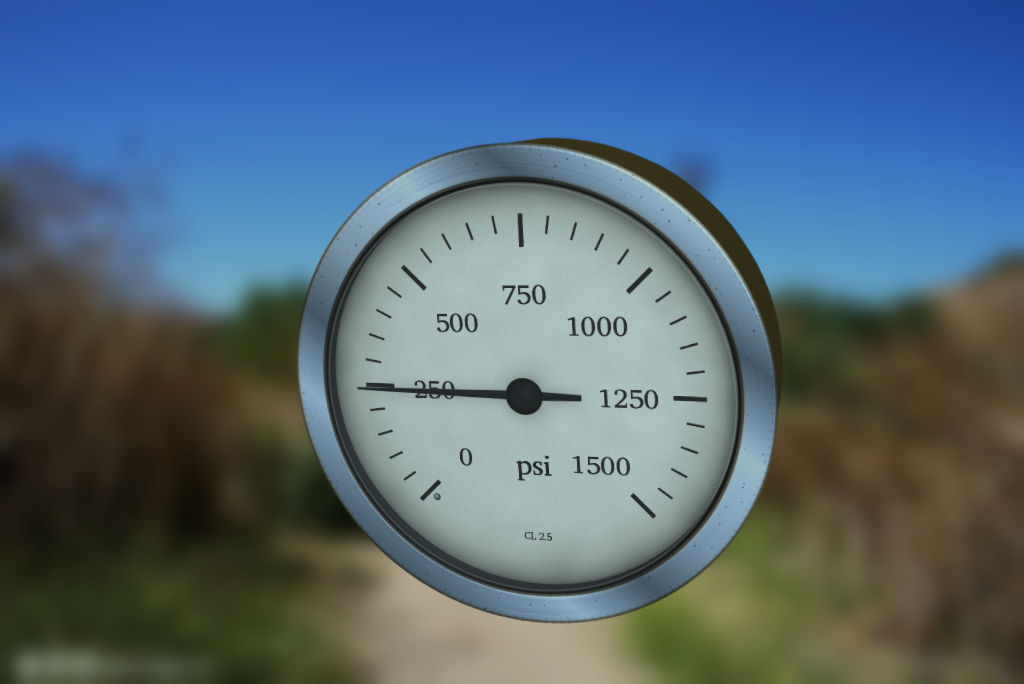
250 psi
